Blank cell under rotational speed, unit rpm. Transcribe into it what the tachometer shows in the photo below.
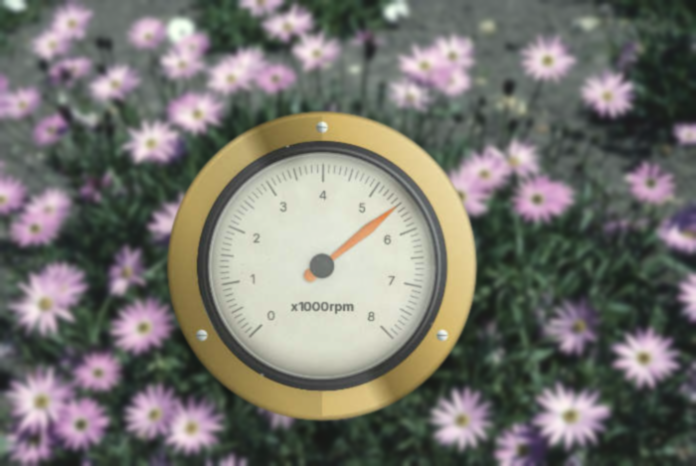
5500 rpm
